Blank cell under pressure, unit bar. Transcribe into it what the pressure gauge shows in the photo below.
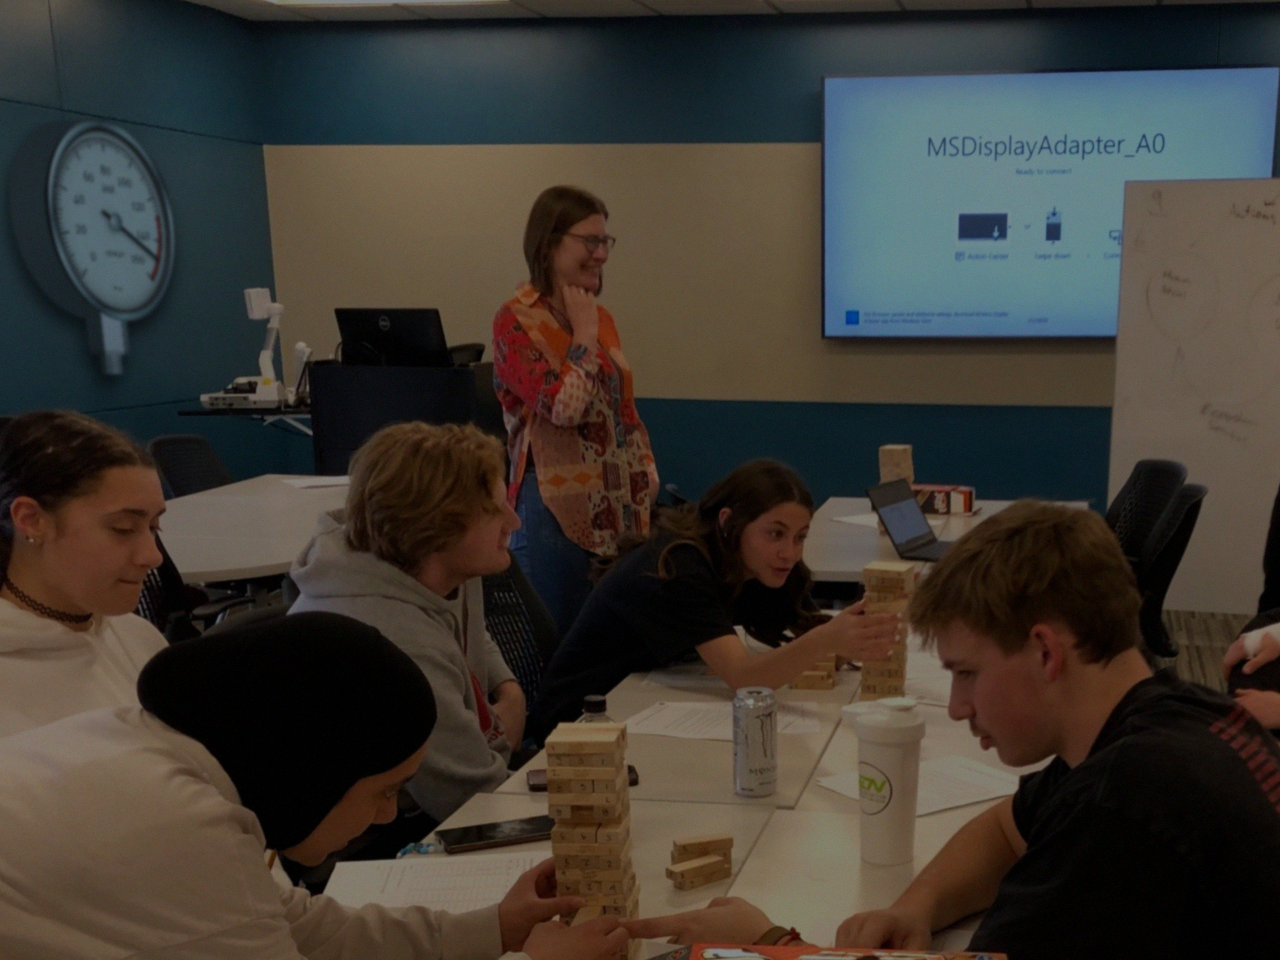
150 bar
